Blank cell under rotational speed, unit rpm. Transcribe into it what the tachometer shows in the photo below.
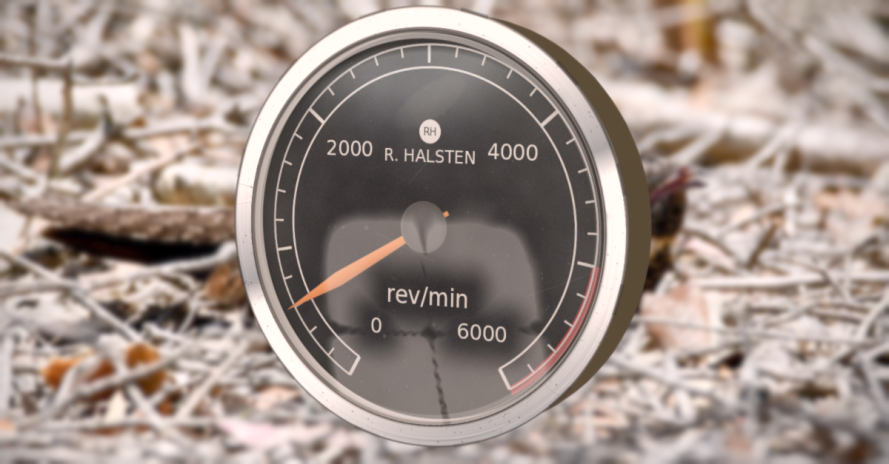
600 rpm
